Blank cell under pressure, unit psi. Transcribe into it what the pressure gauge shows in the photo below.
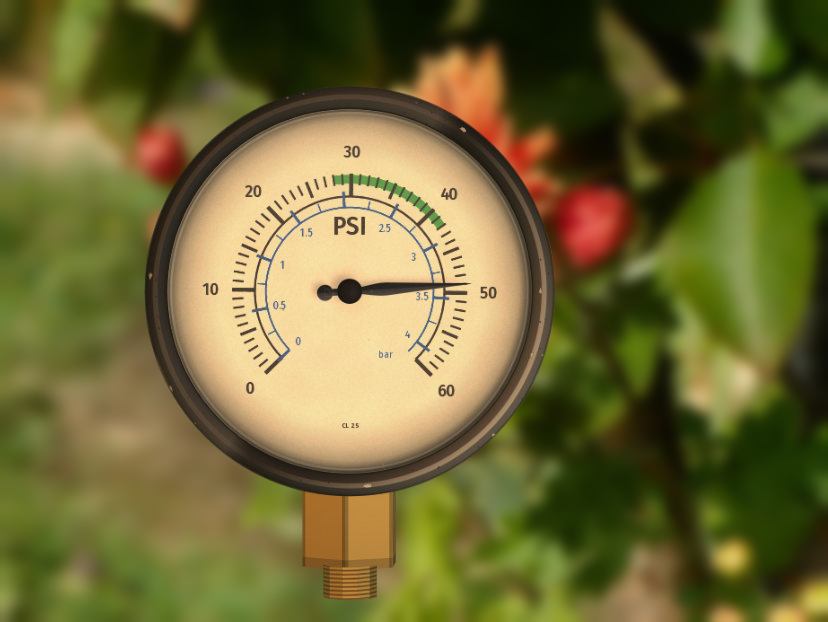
49 psi
